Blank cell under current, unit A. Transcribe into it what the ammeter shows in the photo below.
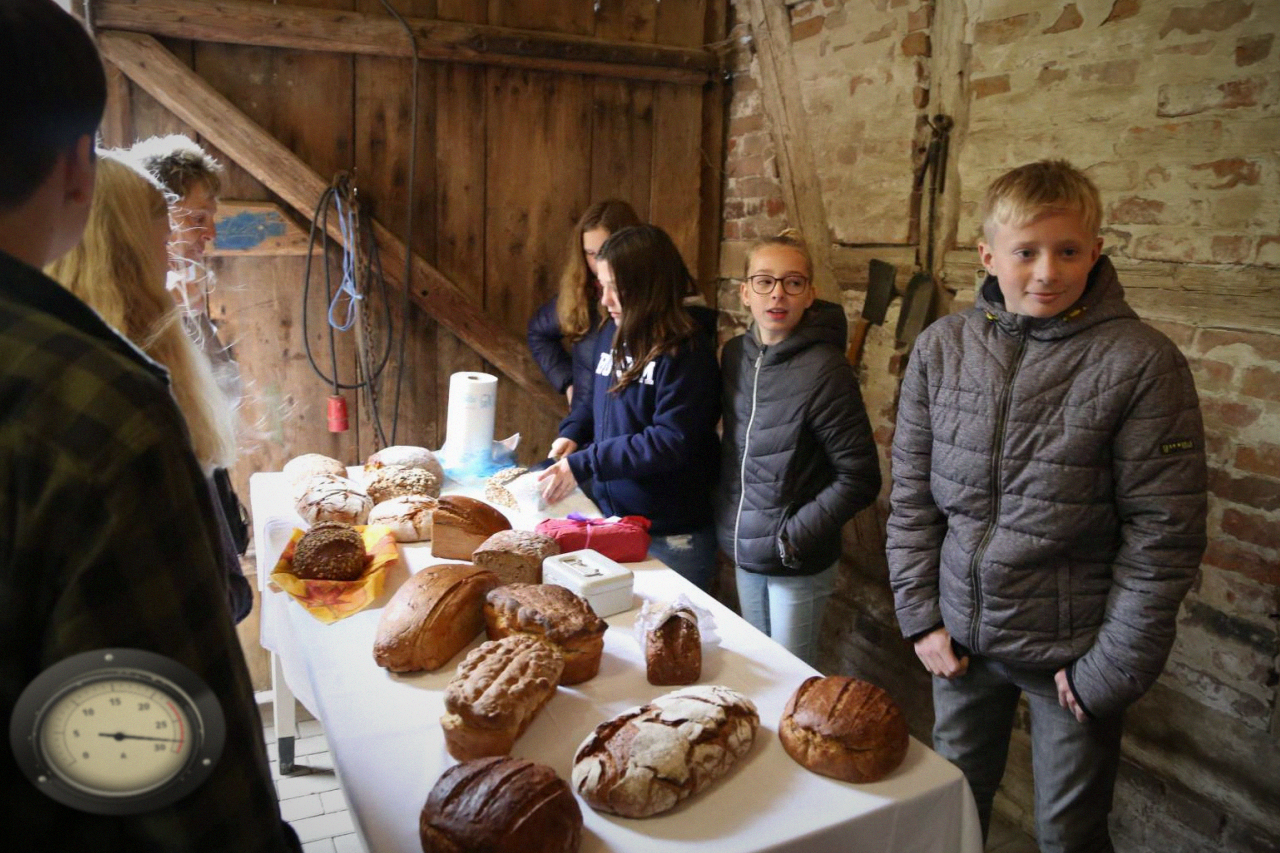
28 A
